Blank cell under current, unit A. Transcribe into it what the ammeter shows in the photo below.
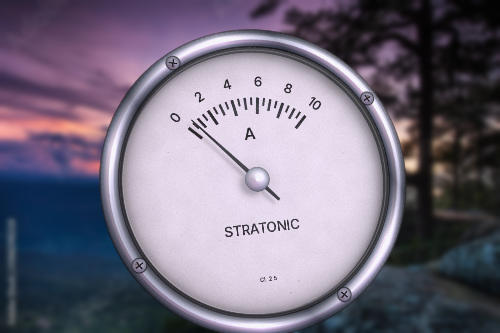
0.5 A
